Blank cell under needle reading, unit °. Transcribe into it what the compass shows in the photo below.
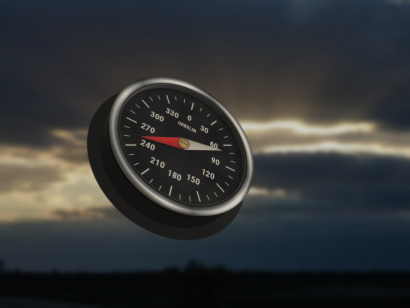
250 °
